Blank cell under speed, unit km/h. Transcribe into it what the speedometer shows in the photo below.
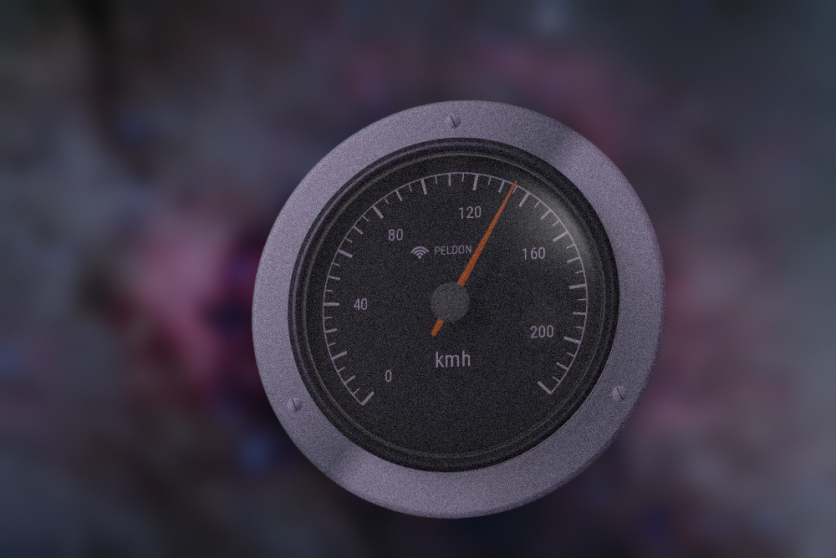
135 km/h
